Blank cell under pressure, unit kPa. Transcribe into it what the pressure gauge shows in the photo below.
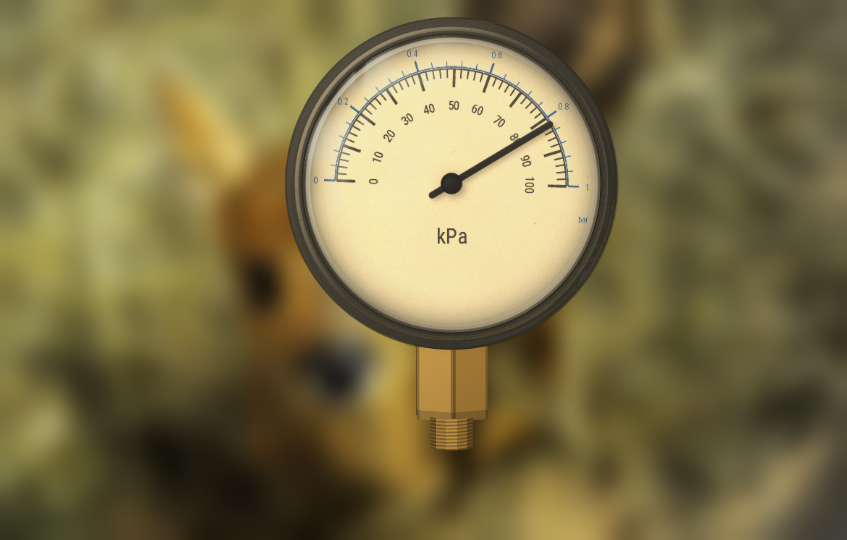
82 kPa
